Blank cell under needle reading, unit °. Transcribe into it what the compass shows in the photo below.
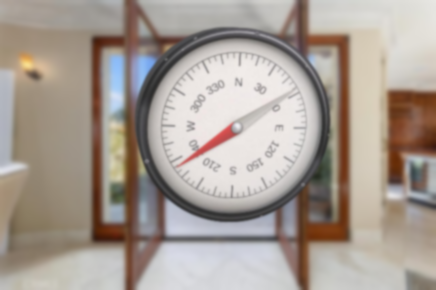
235 °
